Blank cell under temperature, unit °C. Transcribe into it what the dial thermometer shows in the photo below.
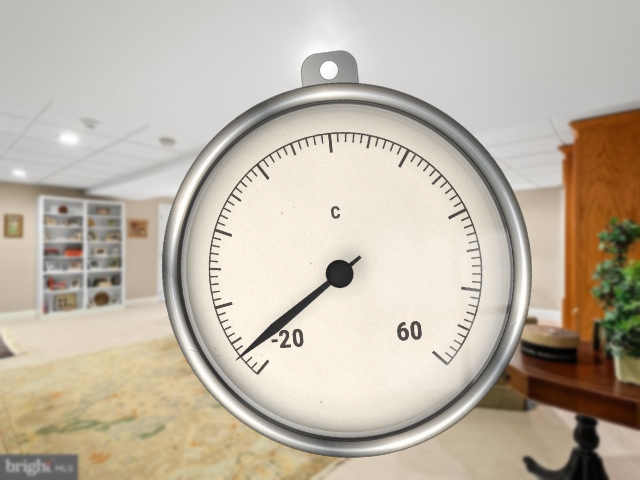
-17 °C
